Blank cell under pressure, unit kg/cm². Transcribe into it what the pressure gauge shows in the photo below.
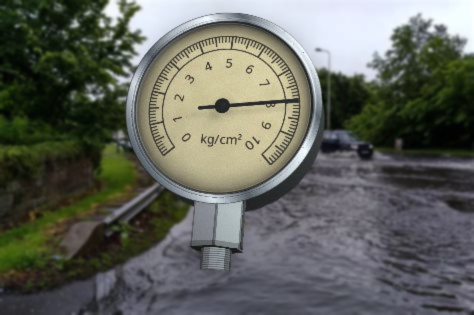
8 kg/cm²
